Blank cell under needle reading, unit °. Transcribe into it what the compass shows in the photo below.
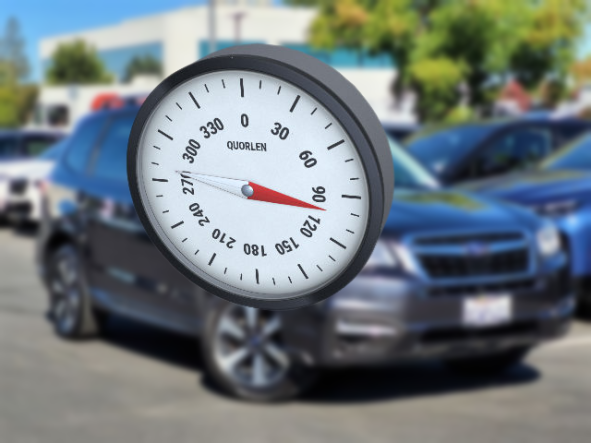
100 °
